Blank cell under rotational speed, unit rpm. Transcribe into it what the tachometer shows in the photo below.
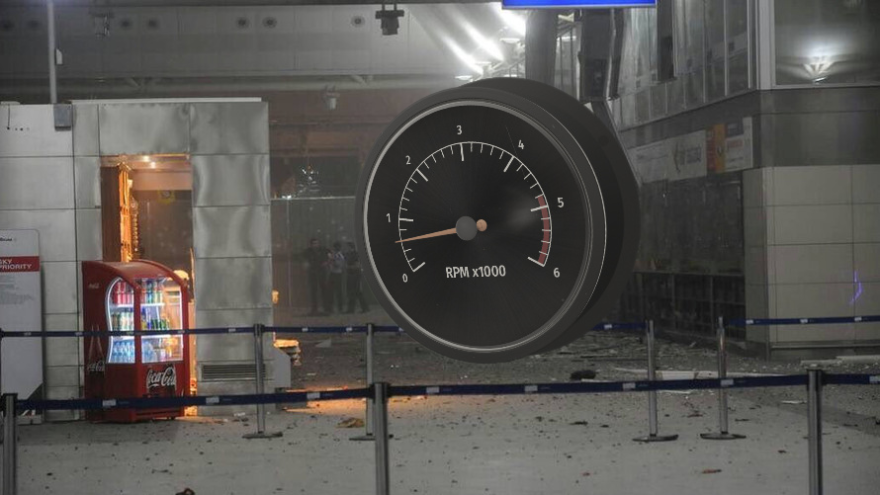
600 rpm
